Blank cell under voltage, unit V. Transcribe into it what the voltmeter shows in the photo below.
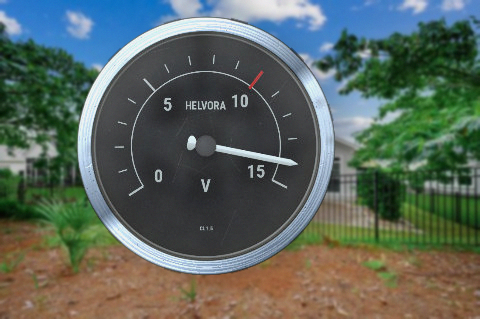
14 V
